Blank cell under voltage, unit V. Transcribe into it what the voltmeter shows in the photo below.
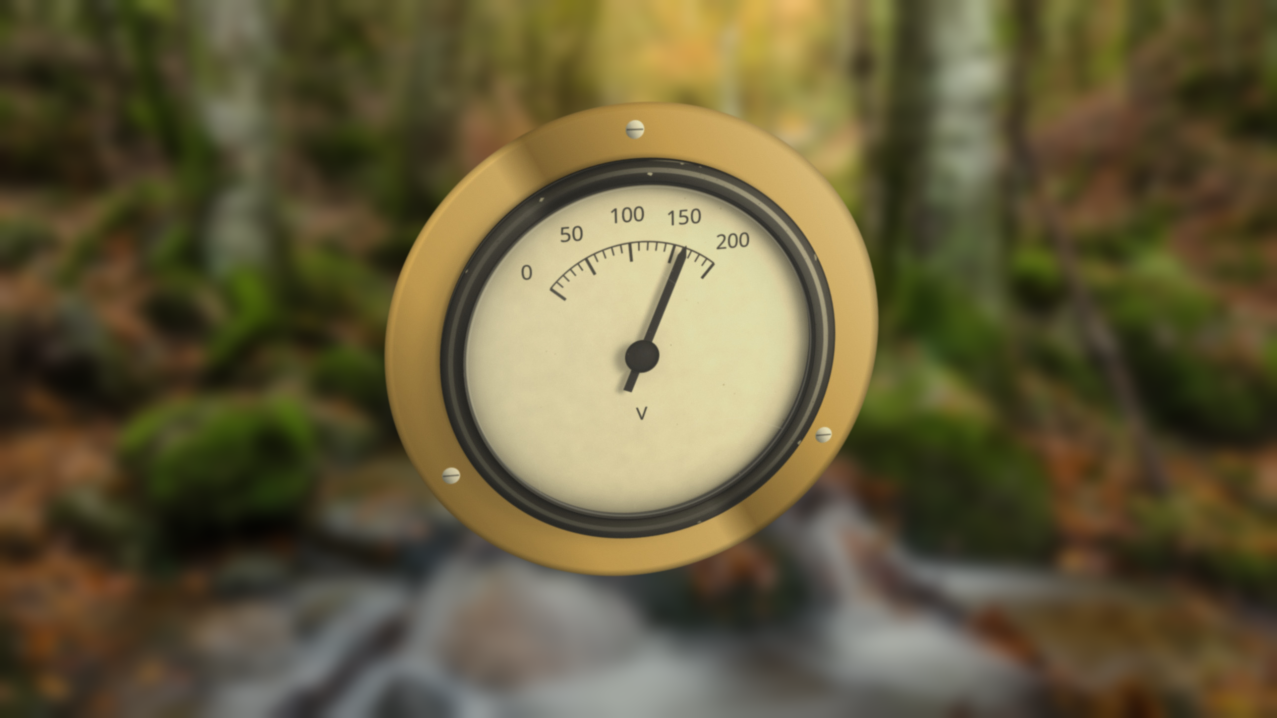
160 V
